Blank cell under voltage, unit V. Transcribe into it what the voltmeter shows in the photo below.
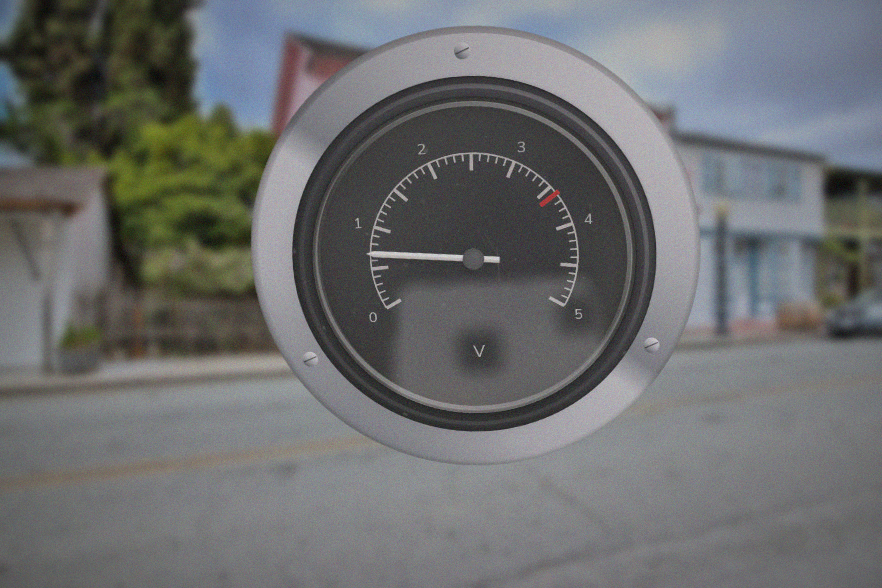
0.7 V
